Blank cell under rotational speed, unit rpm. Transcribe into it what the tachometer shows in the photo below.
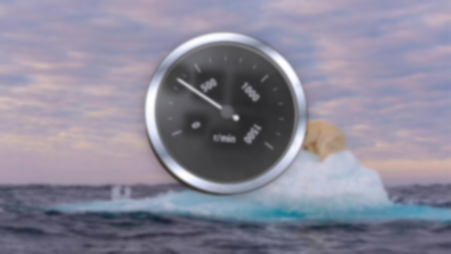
350 rpm
